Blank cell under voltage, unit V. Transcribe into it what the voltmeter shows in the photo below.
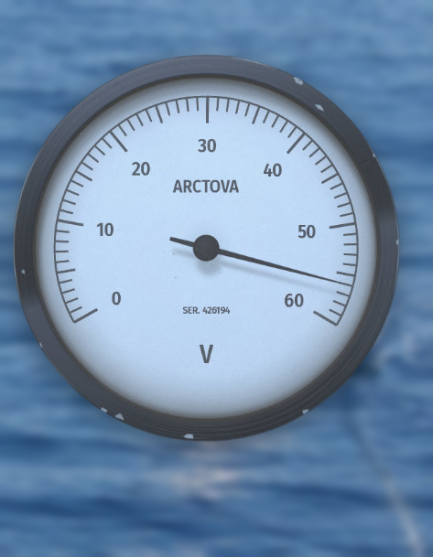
56 V
